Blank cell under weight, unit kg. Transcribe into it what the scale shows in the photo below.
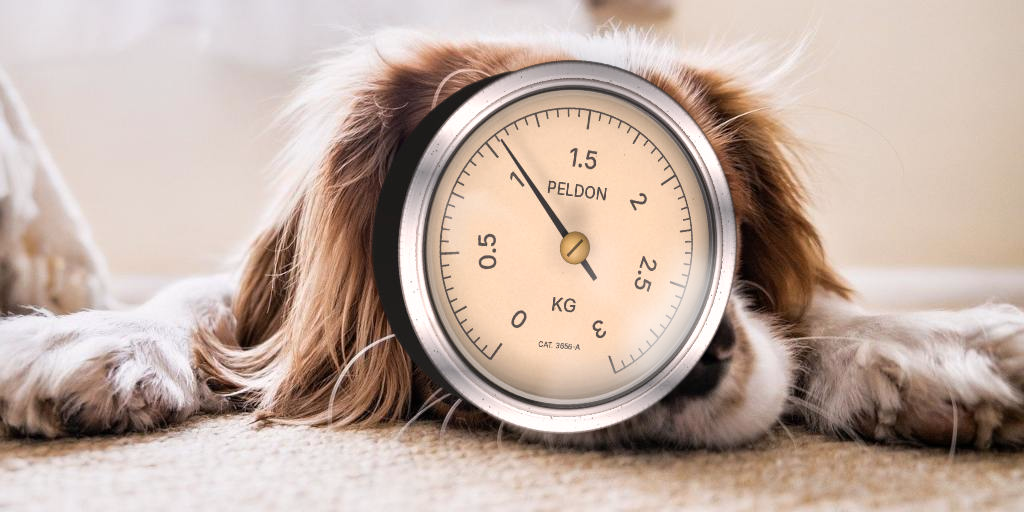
1.05 kg
